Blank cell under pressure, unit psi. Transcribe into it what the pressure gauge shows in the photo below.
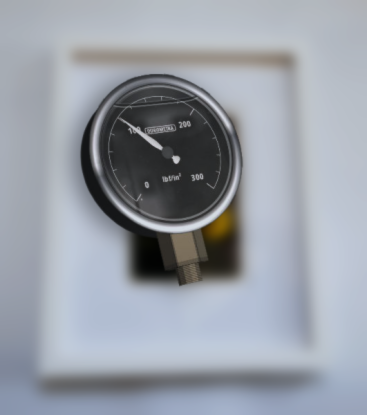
100 psi
